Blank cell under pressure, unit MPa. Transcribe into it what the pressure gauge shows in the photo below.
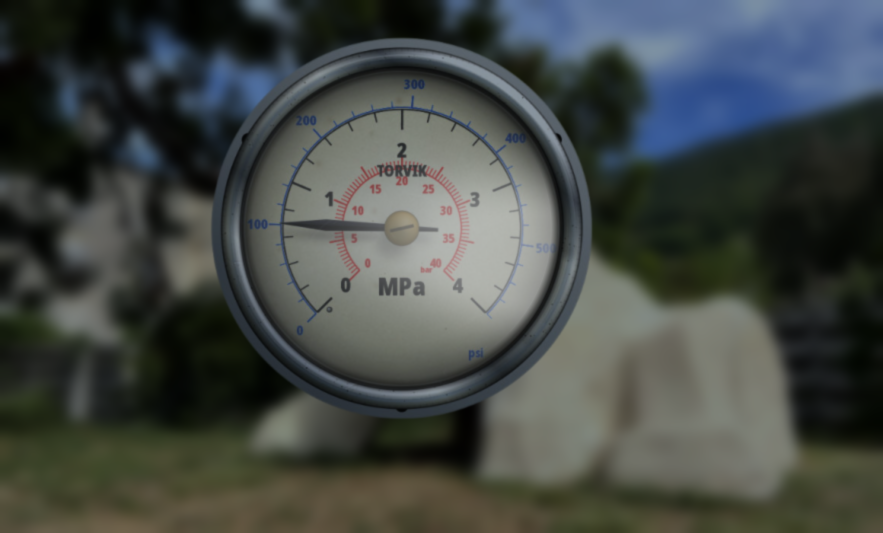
0.7 MPa
